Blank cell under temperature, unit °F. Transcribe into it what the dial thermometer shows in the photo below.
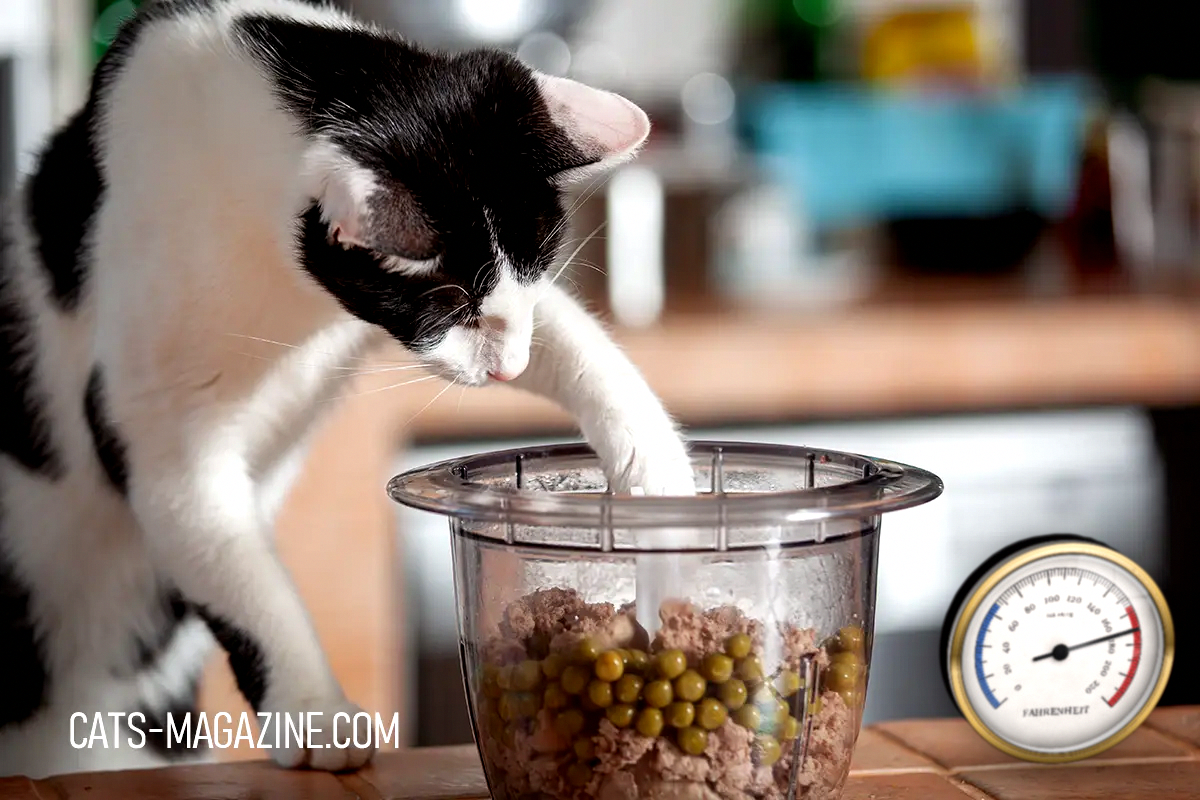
170 °F
